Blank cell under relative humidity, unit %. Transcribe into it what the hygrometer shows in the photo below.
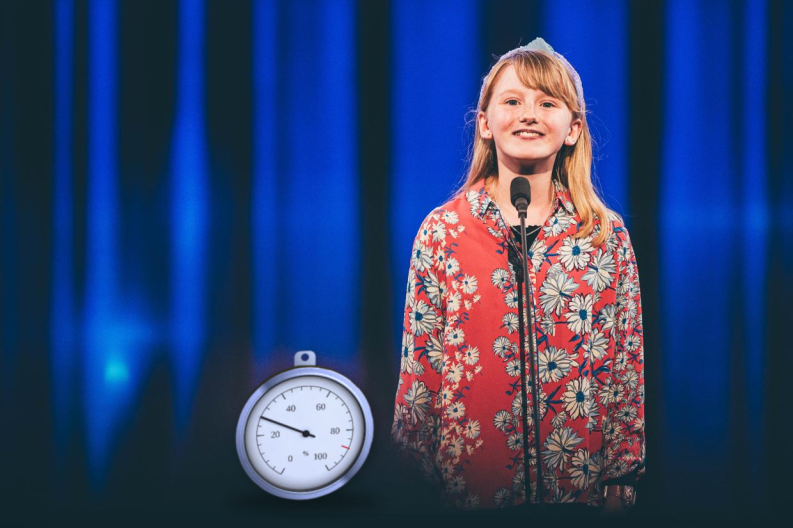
28 %
